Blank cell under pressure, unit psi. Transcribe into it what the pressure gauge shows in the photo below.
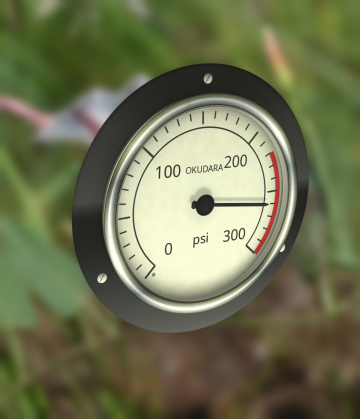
260 psi
